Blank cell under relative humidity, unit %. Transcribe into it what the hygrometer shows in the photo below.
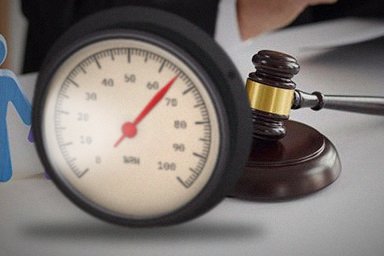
65 %
